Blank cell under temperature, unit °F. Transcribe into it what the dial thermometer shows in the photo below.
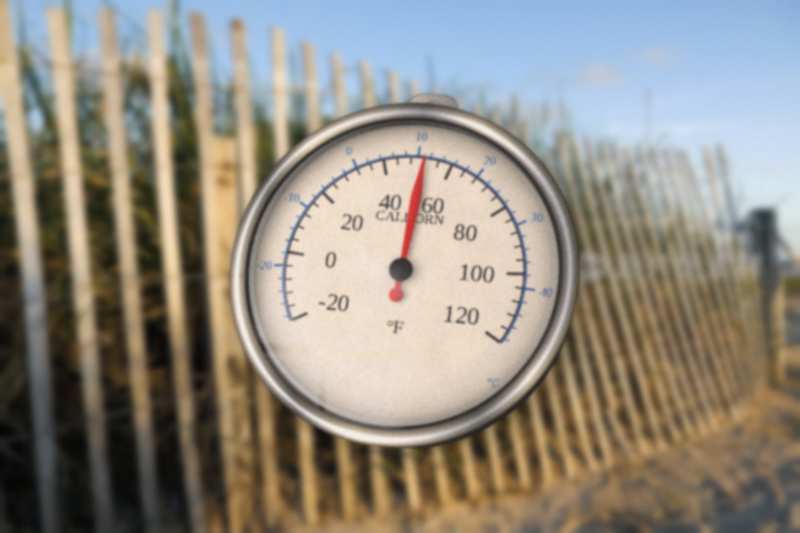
52 °F
